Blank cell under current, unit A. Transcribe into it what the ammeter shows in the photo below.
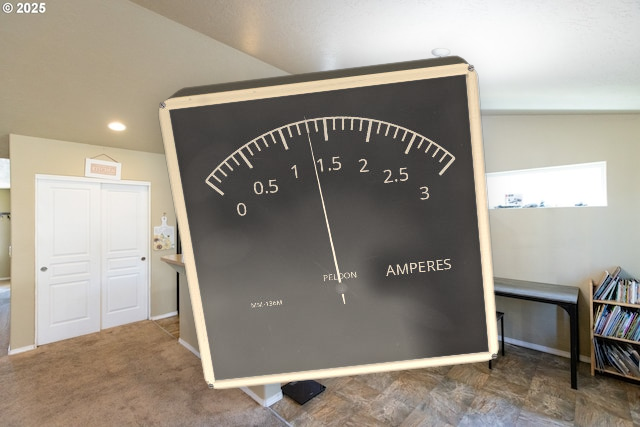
1.3 A
